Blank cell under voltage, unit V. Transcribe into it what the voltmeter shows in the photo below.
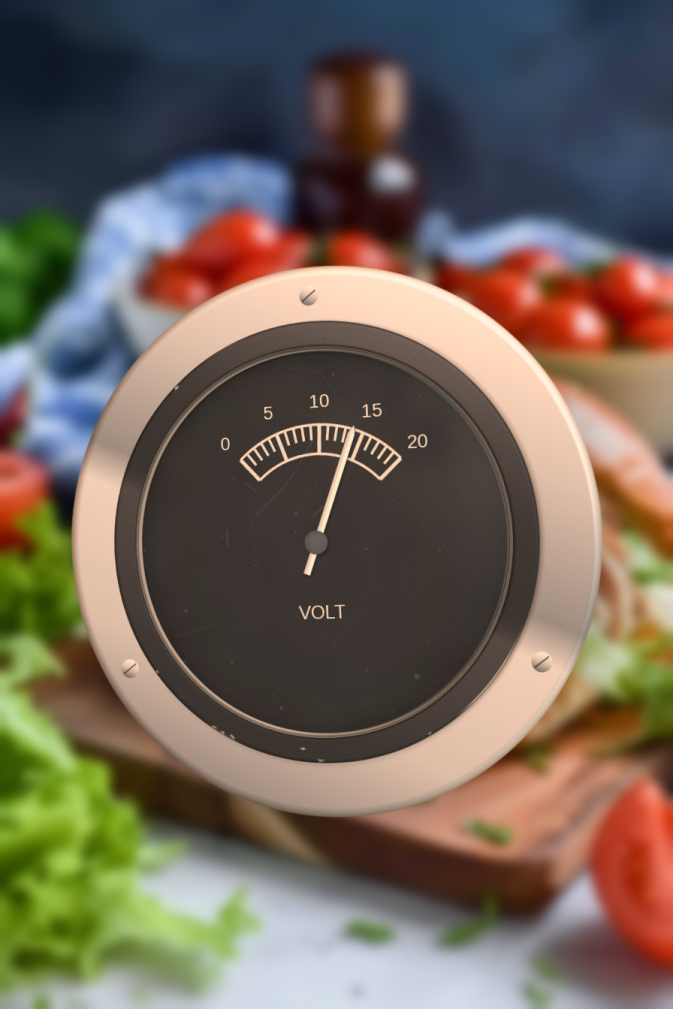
14 V
